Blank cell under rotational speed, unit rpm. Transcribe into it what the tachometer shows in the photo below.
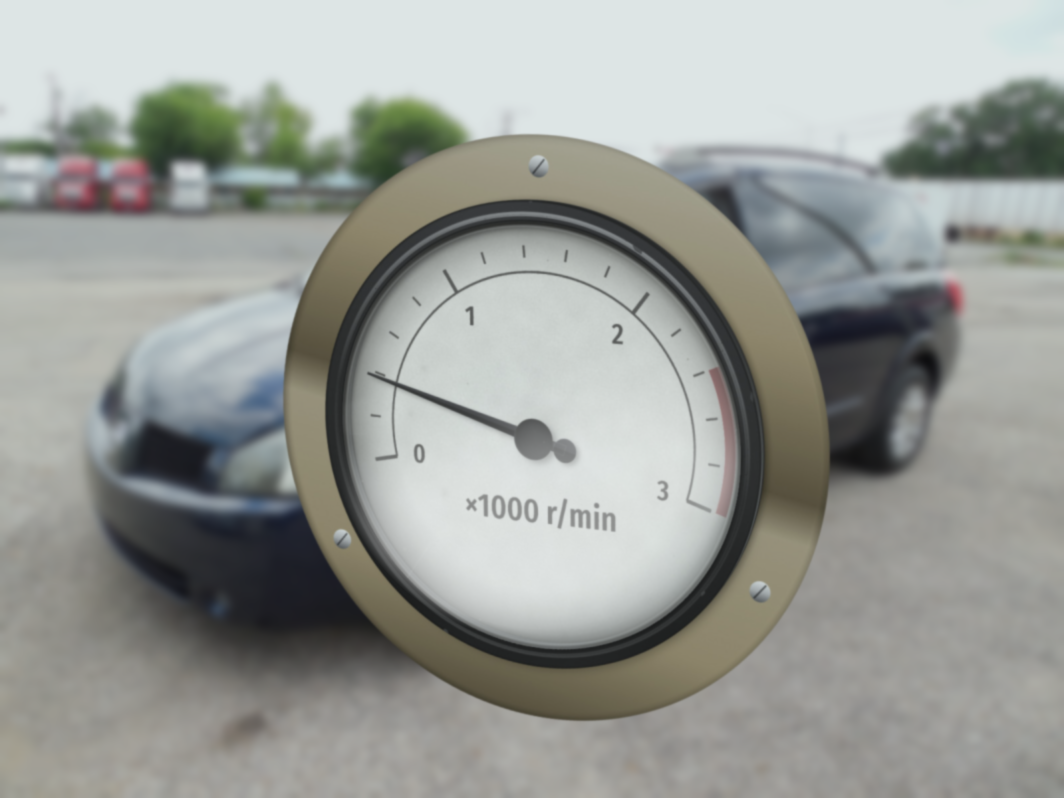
400 rpm
